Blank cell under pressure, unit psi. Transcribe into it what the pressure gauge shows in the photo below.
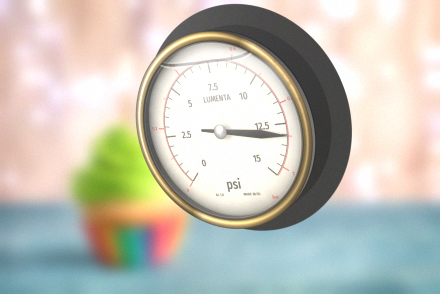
13 psi
